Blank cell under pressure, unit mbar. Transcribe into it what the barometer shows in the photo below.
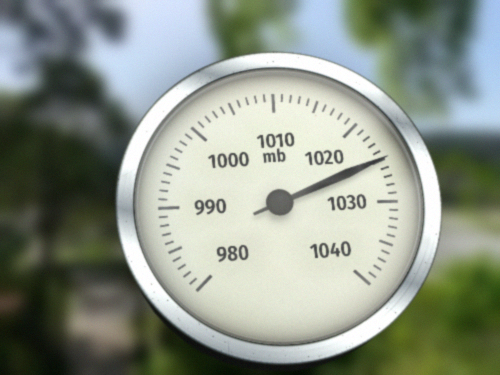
1025 mbar
